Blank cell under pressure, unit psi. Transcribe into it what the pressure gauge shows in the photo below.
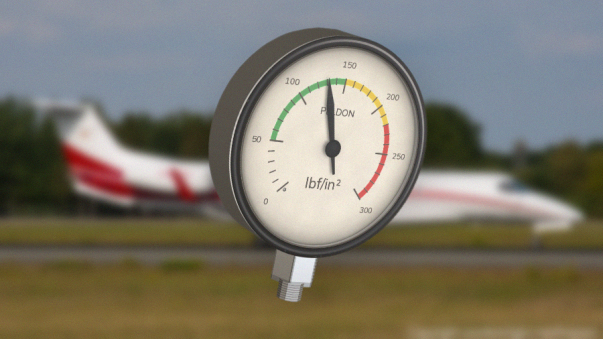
130 psi
